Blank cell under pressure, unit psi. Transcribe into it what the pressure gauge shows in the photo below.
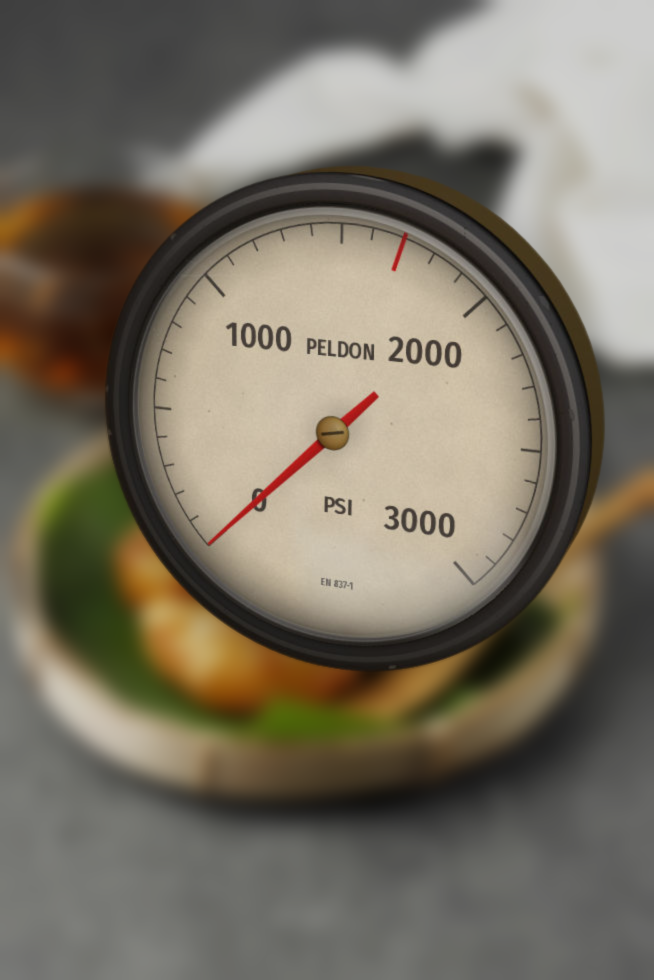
0 psi
